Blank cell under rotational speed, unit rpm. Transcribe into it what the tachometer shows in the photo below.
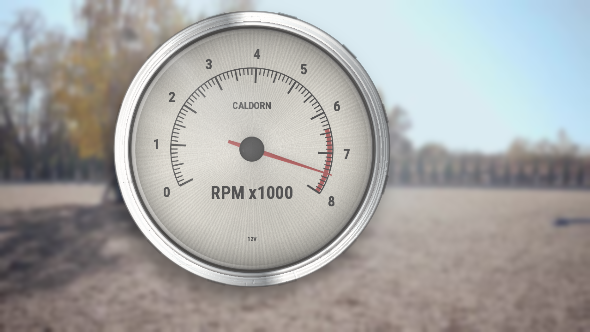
7500 rpm
